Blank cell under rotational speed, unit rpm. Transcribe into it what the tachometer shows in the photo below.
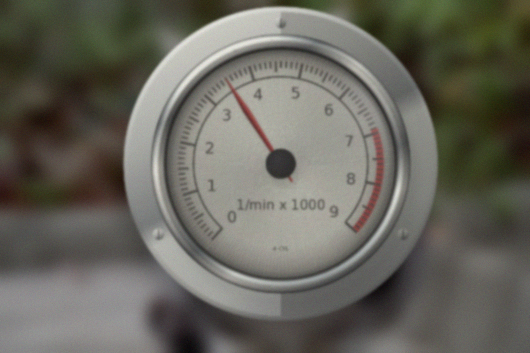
3500 rpm
